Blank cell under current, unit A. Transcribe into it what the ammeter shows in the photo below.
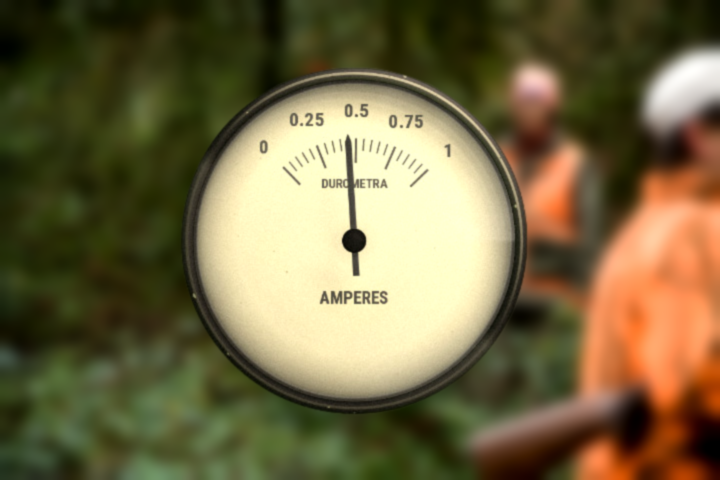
0.45 A
